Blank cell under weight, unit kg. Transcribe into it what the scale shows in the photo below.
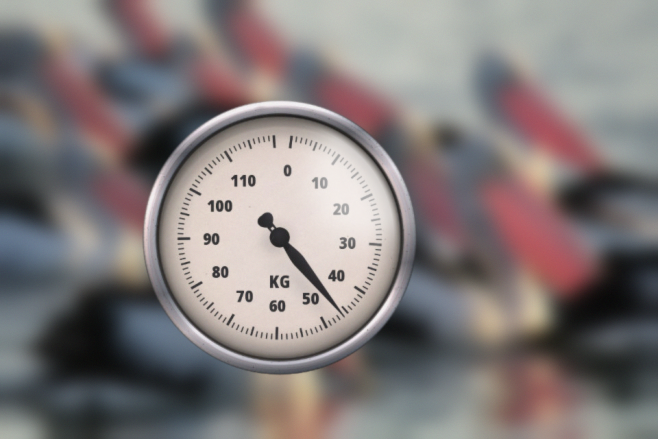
46 kg
